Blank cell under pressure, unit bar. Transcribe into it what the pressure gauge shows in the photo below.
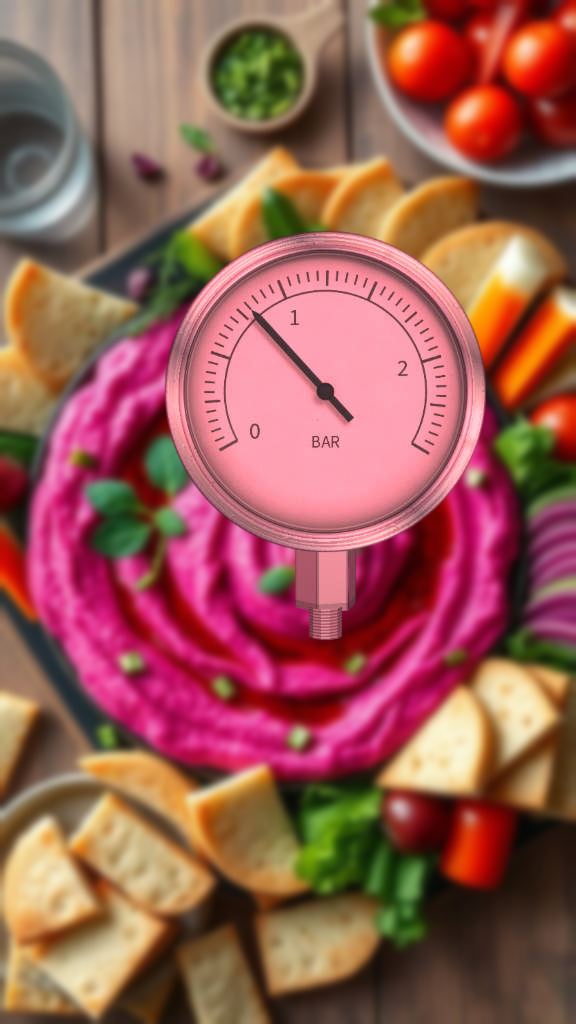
0.8 bar
